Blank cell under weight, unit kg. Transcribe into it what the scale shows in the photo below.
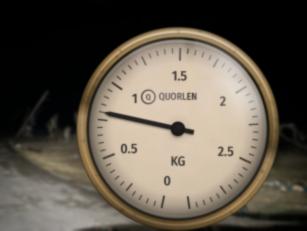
0.8 kg
